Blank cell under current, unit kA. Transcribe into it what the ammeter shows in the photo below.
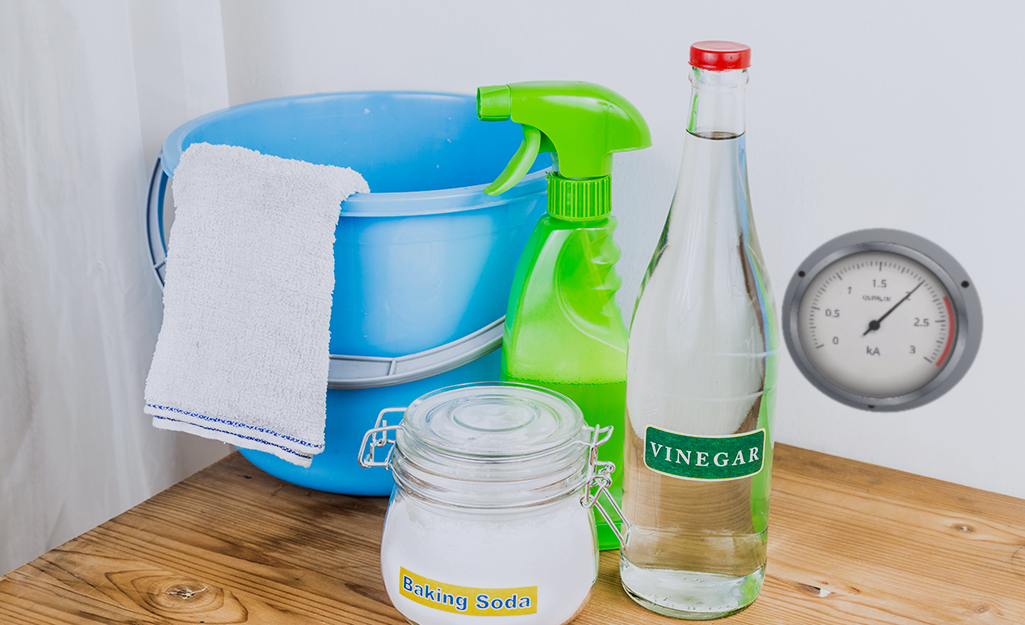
2 kA
